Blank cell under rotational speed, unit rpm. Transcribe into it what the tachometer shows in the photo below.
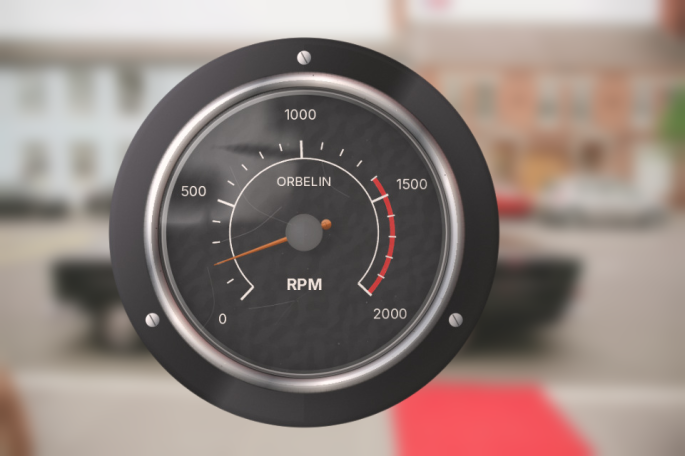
200 rpm
